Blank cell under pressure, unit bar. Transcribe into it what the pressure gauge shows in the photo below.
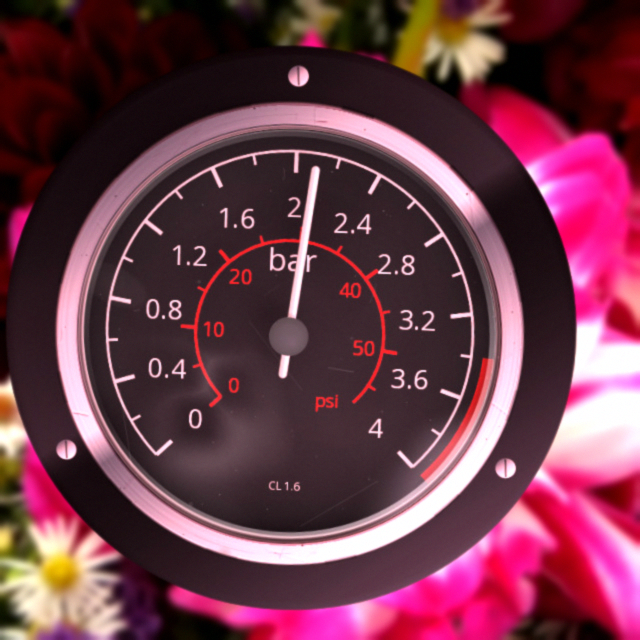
2.1 bar
